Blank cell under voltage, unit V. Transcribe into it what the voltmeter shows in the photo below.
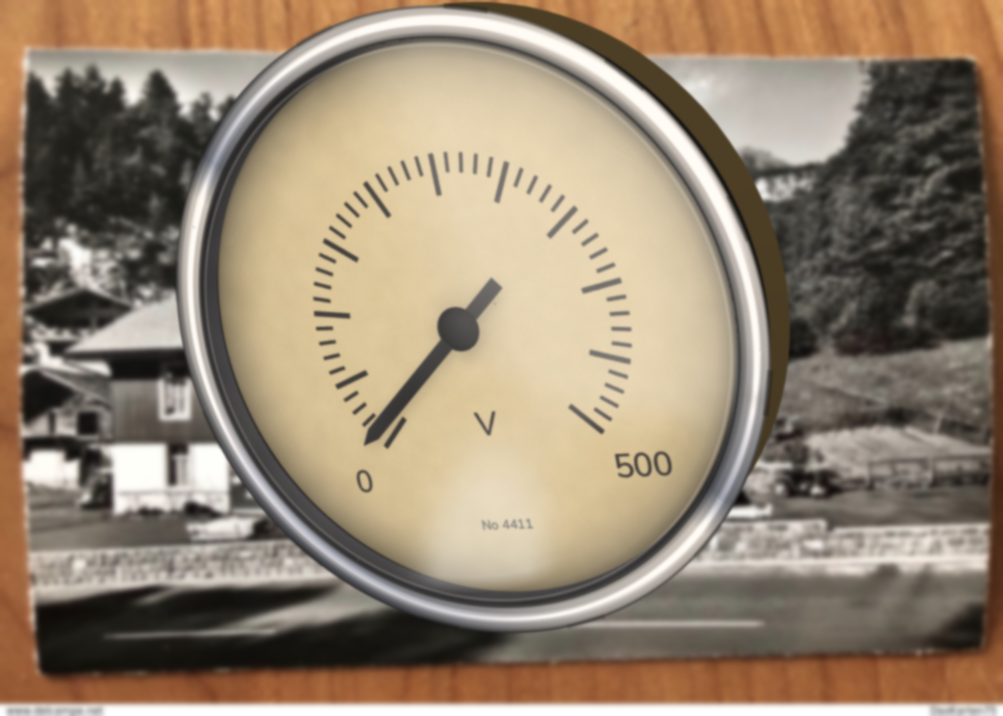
10 V
